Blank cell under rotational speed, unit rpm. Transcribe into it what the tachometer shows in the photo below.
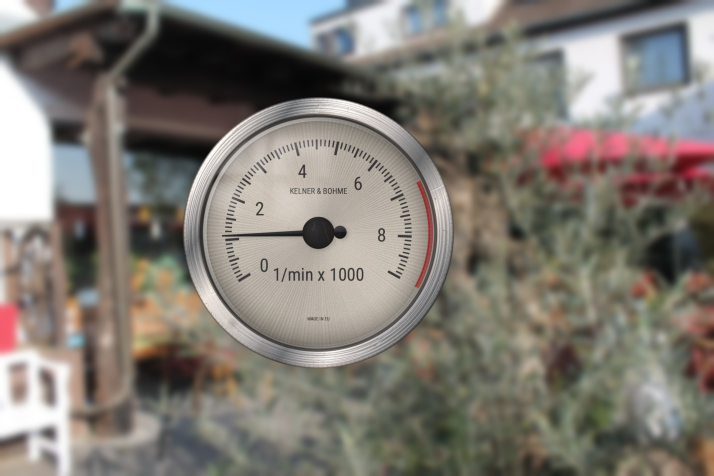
1100 rpm
